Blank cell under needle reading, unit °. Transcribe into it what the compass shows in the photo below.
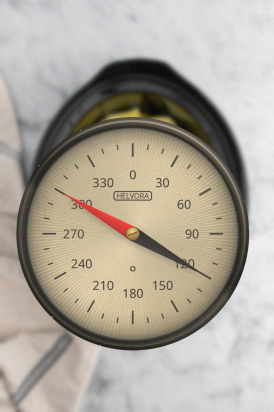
300 °
